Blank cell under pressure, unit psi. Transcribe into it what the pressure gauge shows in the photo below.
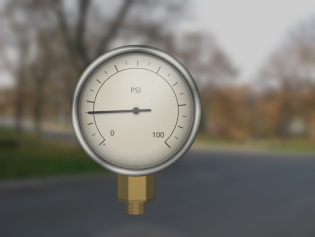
15 psi
